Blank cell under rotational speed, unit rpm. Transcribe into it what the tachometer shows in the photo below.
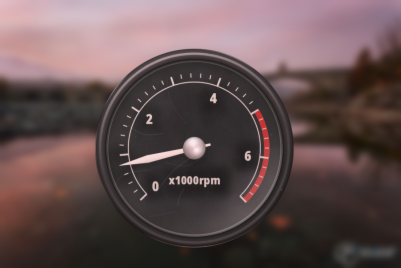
800 rpm
